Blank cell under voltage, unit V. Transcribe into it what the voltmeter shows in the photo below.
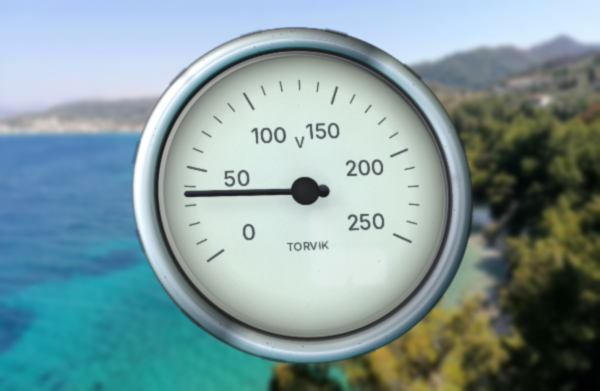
35 V
